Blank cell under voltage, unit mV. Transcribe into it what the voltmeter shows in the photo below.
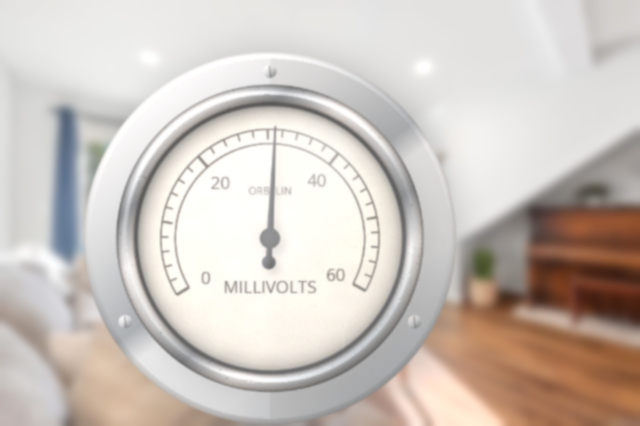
31 mV
